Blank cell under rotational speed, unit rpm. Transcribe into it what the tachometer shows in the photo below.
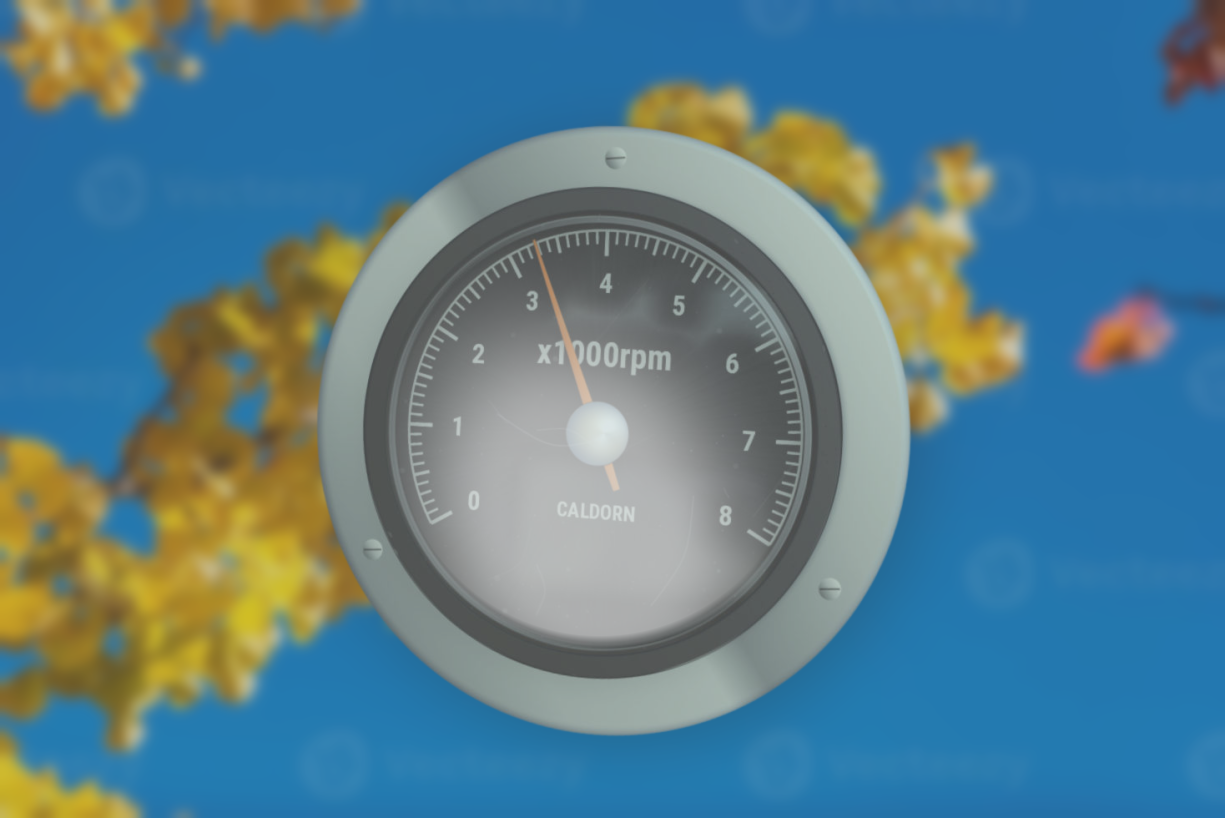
3300 rpm
